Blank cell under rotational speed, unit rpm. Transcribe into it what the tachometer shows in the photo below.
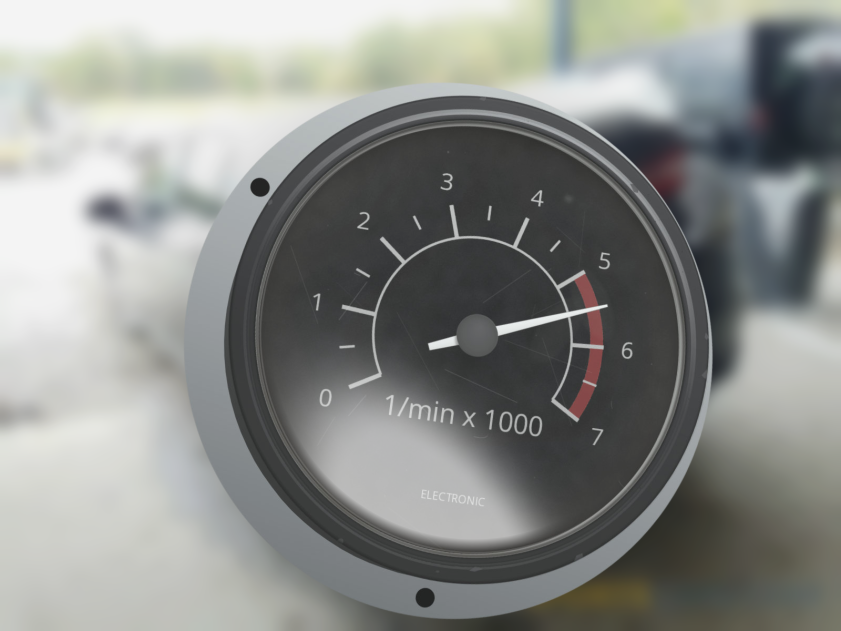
5500 rpm
